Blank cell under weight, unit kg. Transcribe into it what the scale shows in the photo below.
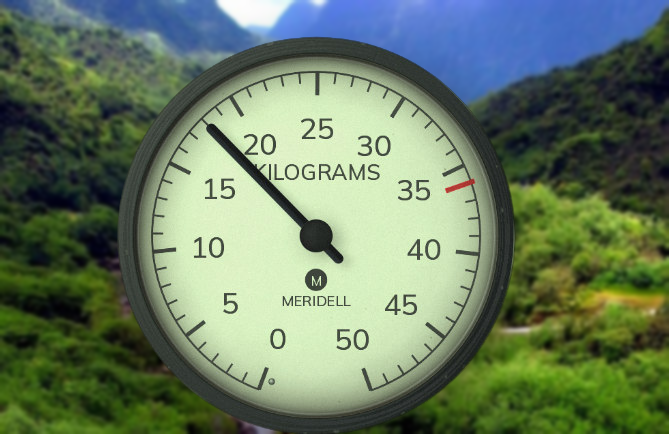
18 kg
